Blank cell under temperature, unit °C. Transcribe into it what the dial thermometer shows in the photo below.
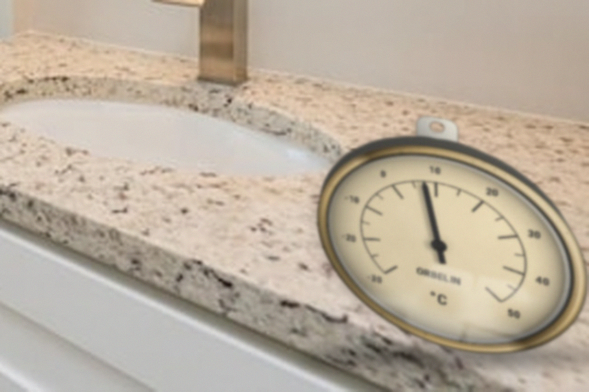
7.5 °C
